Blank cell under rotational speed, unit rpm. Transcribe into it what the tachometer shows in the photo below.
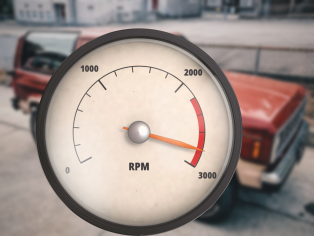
2800 rpm
